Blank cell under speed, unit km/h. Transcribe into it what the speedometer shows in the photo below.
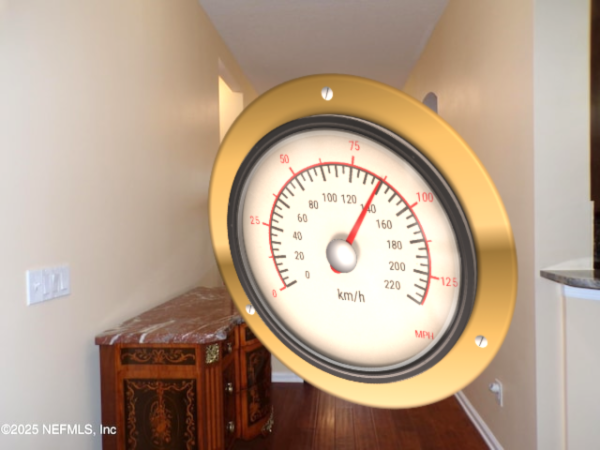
140 km/h
